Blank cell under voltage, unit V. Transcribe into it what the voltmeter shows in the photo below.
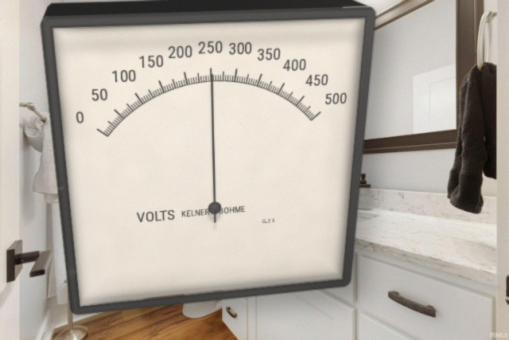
250 V
